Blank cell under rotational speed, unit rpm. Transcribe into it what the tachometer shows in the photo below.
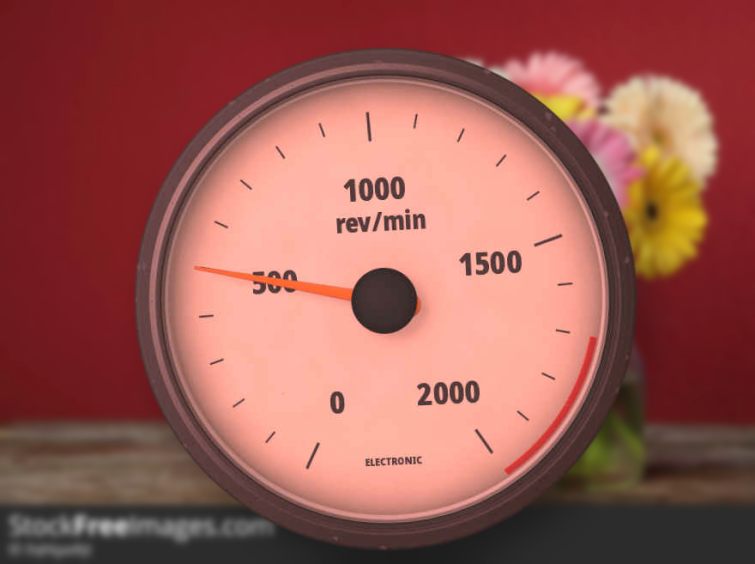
500 rpm
